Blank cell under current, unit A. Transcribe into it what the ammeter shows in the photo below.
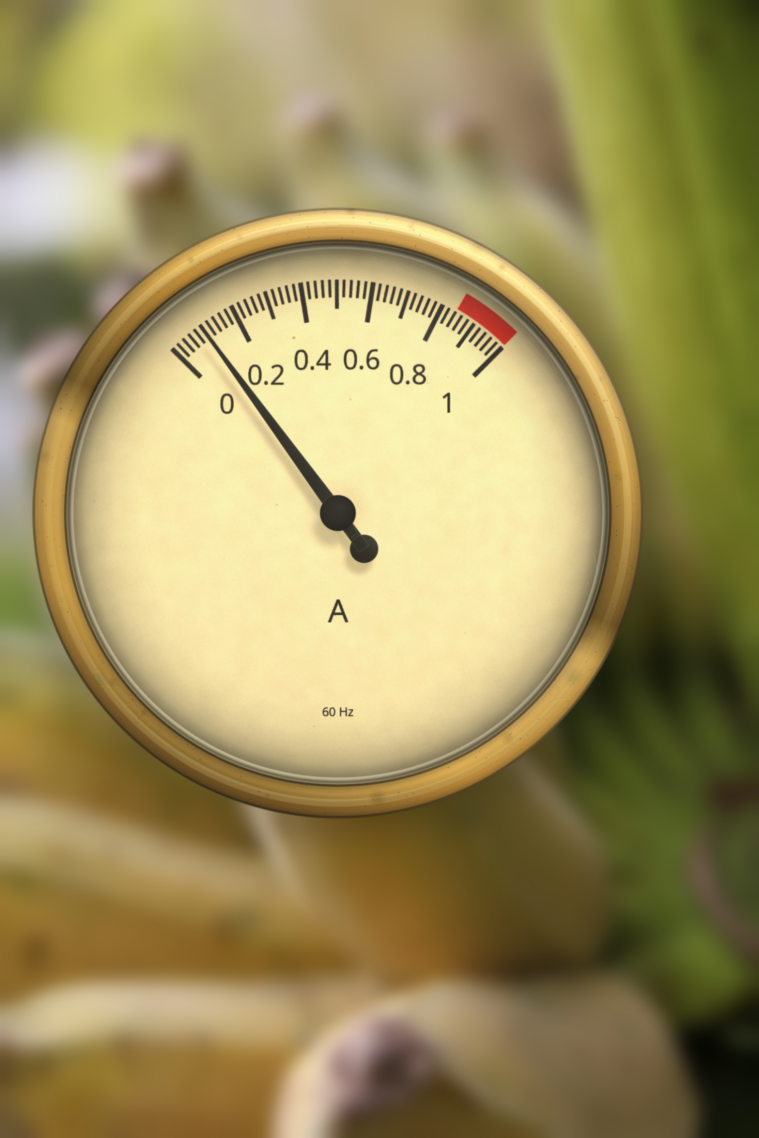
0.1 A
